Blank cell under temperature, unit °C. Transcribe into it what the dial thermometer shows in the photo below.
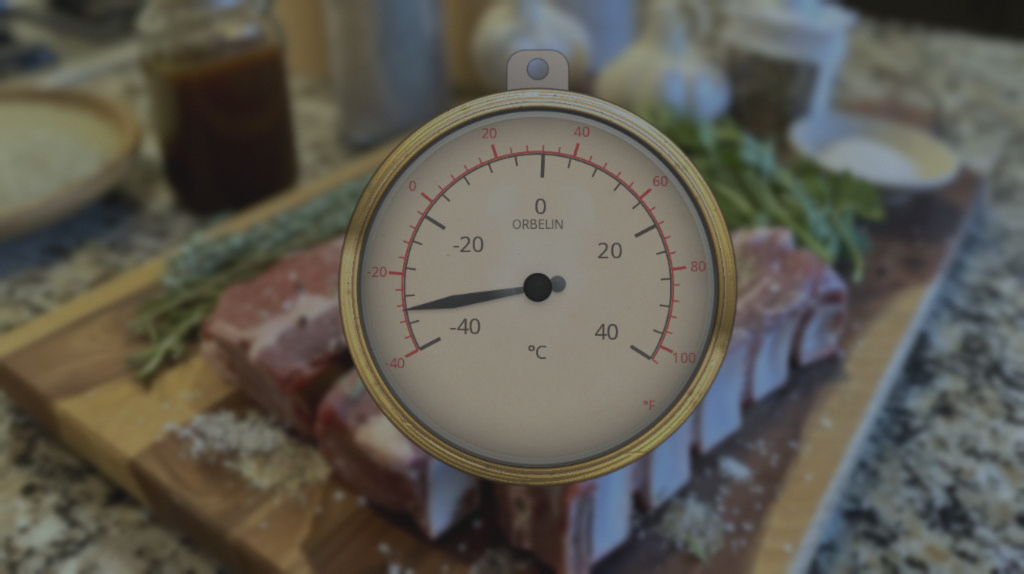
-34 °C
